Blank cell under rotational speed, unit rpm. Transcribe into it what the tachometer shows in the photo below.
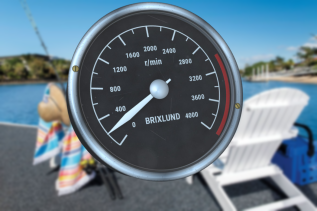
200 rpm
